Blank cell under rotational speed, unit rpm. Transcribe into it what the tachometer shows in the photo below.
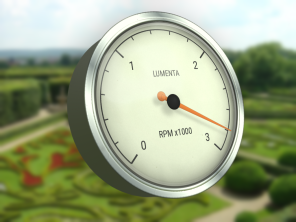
2800 rpm
